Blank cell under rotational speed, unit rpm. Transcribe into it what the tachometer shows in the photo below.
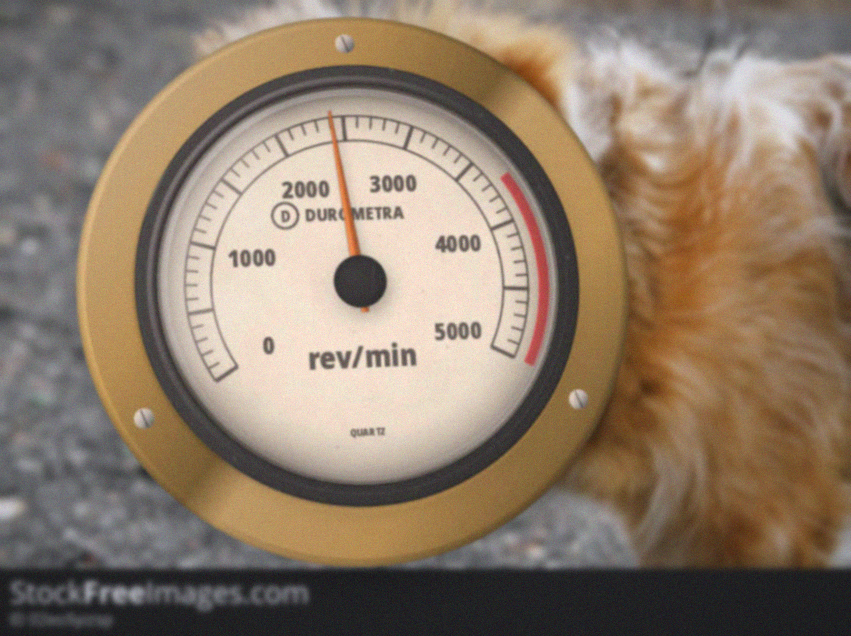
2400 rpm
